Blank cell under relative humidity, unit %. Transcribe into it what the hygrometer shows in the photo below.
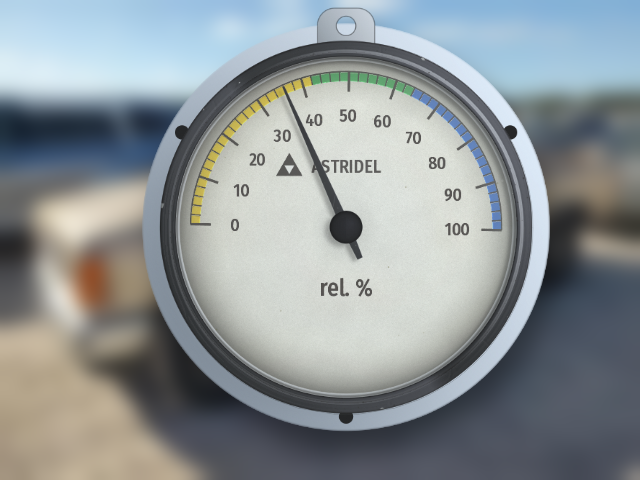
36 %
